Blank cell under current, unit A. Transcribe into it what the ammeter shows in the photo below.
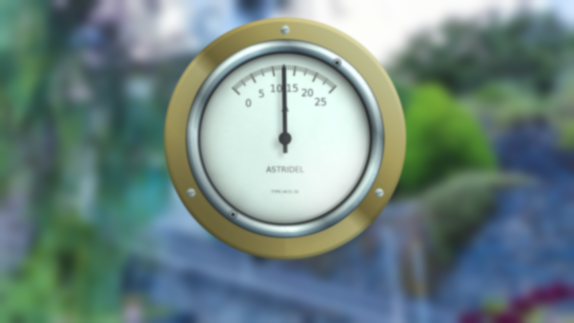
12.5 A
